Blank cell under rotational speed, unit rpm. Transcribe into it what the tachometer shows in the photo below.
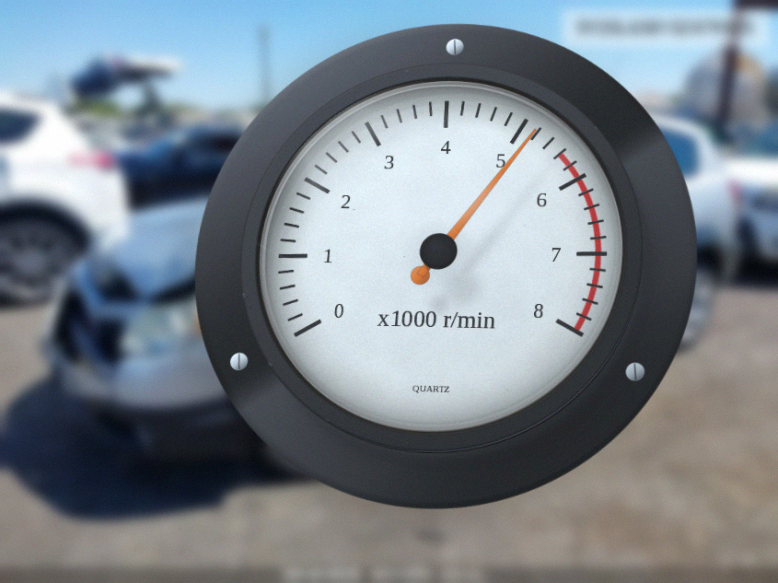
5200 rpm
